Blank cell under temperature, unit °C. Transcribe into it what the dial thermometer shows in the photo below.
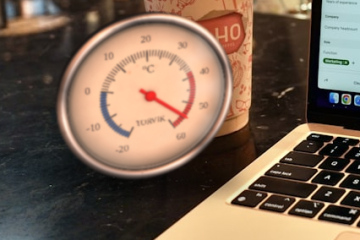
55 °C
